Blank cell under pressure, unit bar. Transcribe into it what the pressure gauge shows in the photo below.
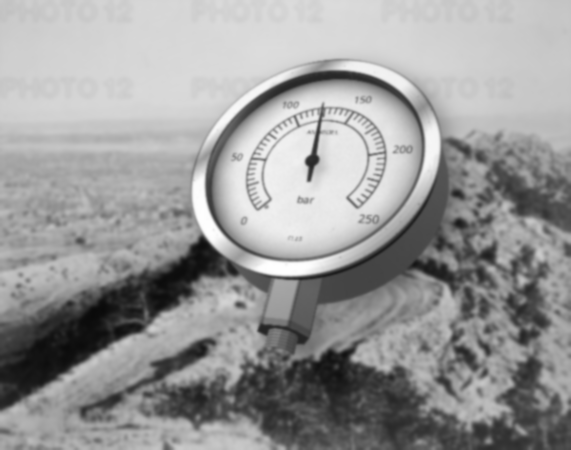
125 bar
